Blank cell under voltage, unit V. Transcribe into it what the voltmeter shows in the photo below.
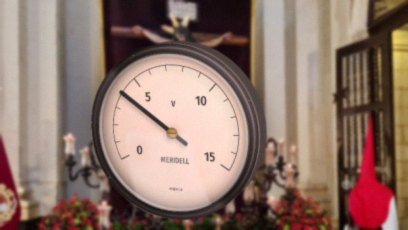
4 V
